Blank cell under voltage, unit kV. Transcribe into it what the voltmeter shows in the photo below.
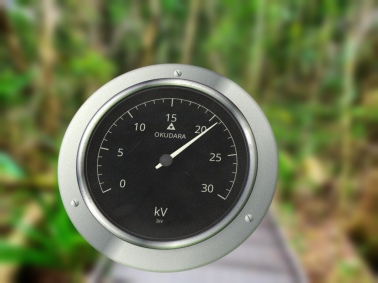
21 kV
